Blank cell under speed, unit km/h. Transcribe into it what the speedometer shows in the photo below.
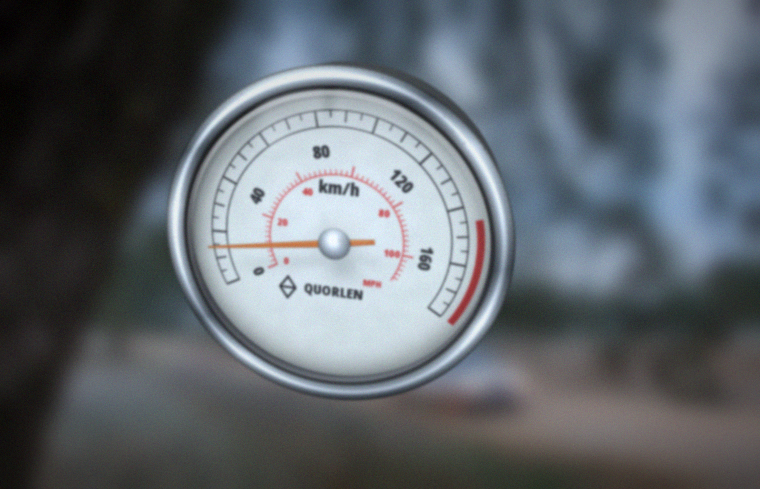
15 km/h
